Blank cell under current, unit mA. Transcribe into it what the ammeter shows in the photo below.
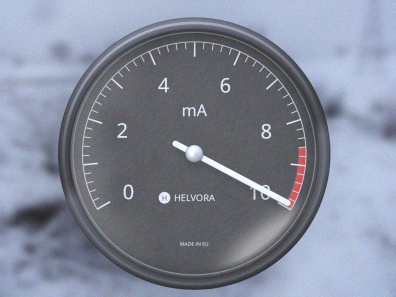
9.9 mA
